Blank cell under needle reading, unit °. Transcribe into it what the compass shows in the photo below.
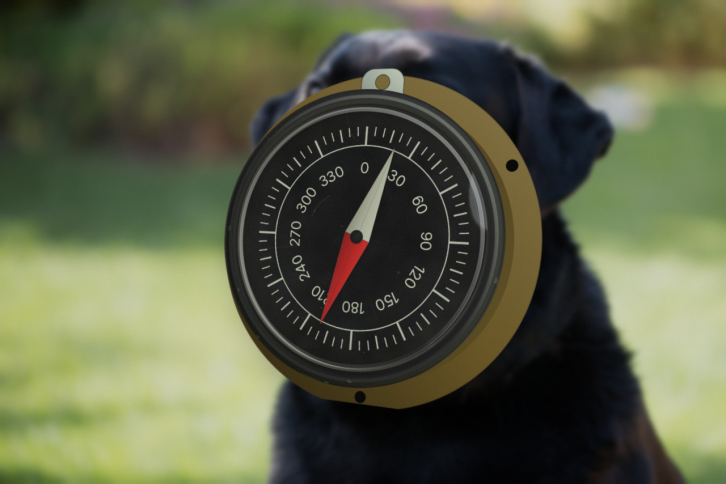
200 °
